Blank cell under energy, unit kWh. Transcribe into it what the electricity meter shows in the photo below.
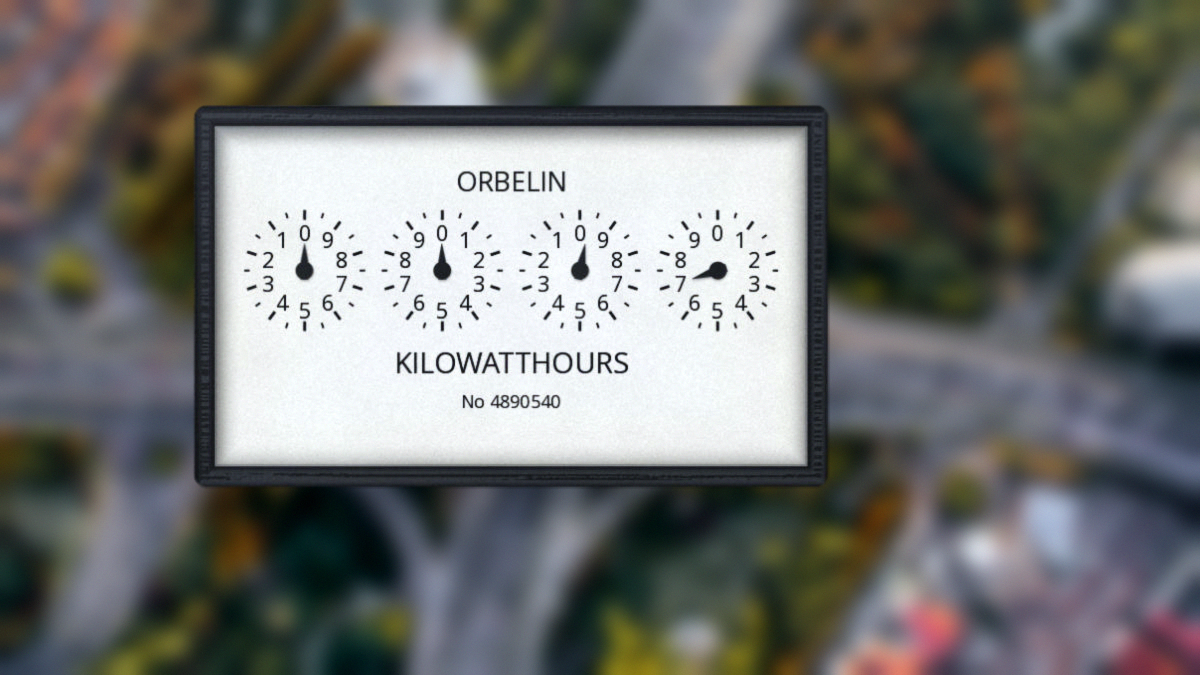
9997 kWh
